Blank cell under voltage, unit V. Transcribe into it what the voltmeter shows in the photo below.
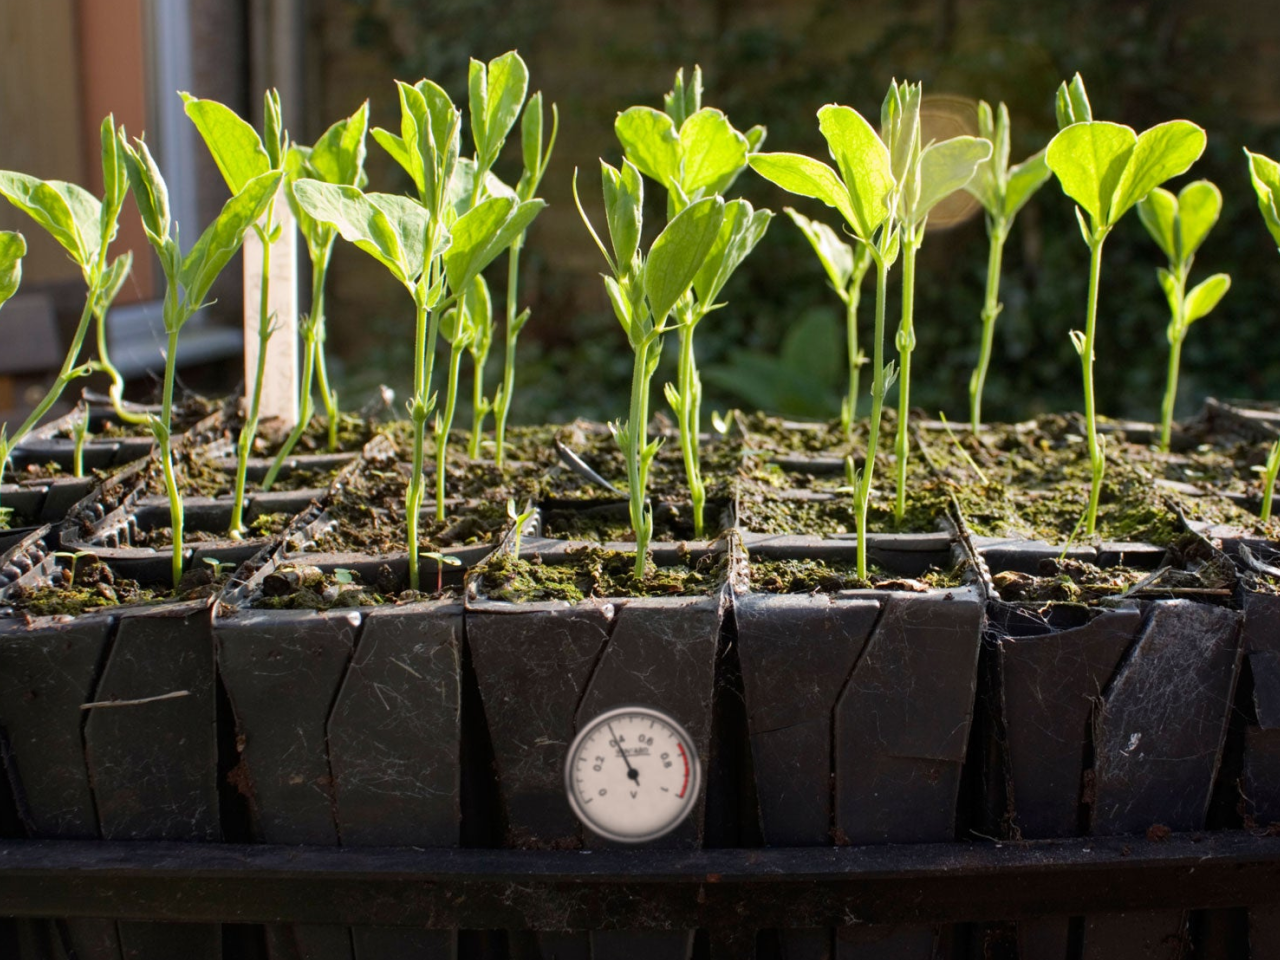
0.4 V
